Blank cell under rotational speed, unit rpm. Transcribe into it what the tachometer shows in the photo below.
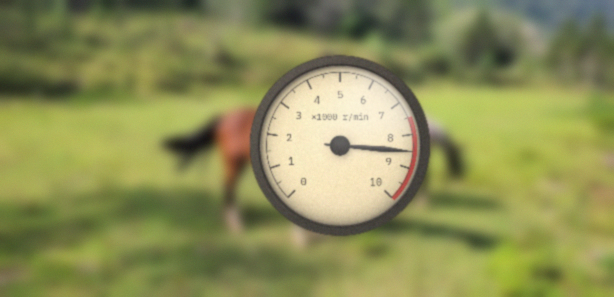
8500 rpm
